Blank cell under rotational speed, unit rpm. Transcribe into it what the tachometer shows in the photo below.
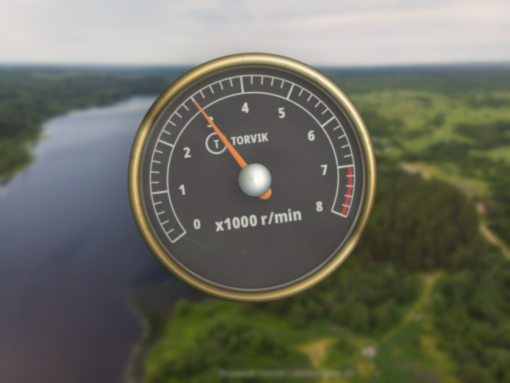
3000 rpm
